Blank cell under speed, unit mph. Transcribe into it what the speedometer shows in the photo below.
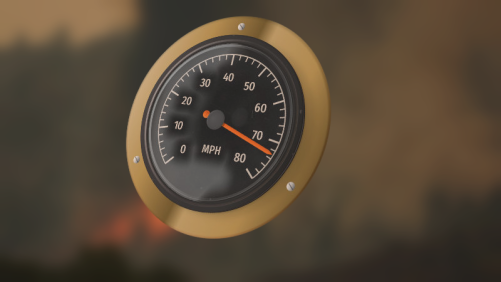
73 mph
